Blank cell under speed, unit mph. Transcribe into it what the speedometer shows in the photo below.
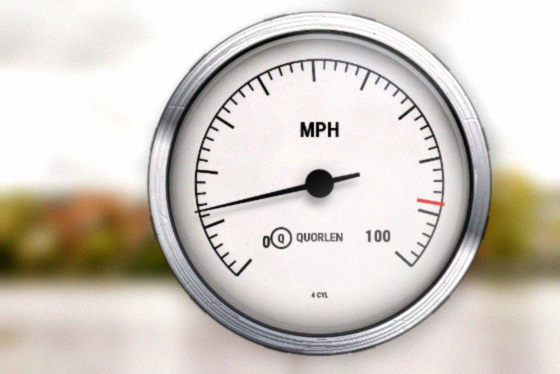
13 mph
